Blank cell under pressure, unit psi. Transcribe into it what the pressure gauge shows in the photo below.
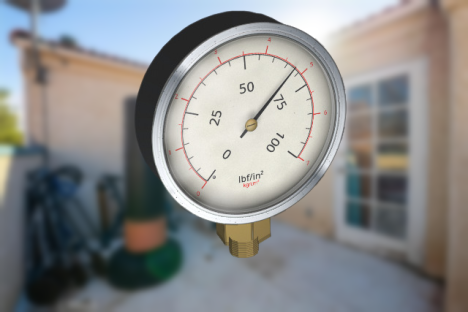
67.5 psi
